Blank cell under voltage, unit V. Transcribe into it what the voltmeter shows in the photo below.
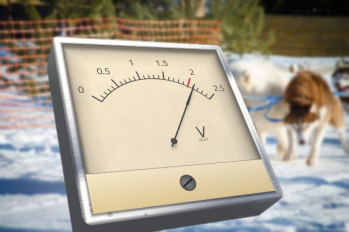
2.1 V
